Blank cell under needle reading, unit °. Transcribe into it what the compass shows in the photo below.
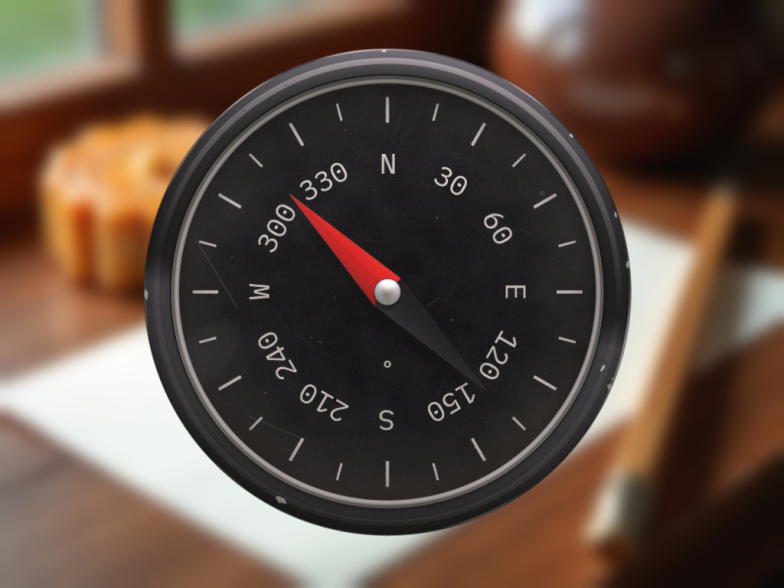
315 °
